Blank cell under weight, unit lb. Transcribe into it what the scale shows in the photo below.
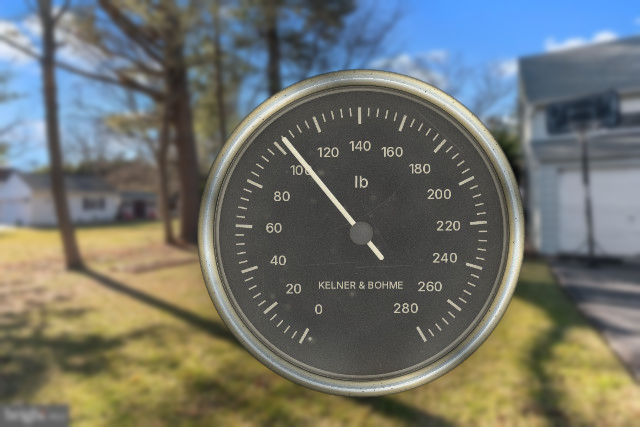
104 lb
